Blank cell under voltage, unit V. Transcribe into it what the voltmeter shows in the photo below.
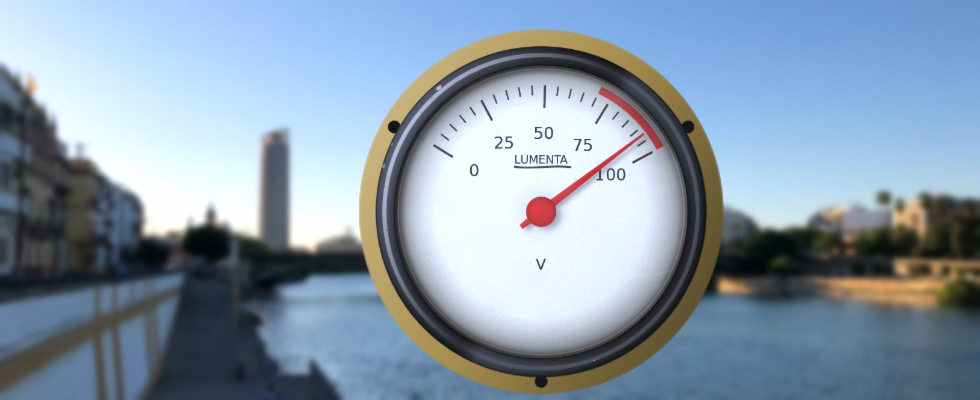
92.5 V
